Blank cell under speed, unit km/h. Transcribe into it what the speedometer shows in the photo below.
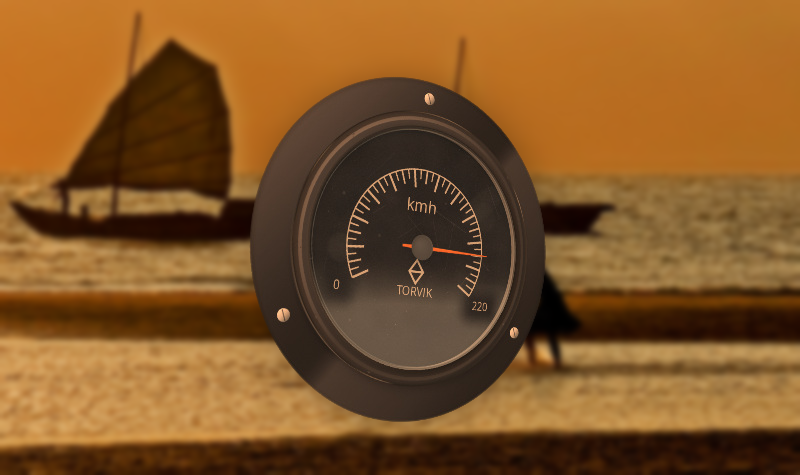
190 km/h
